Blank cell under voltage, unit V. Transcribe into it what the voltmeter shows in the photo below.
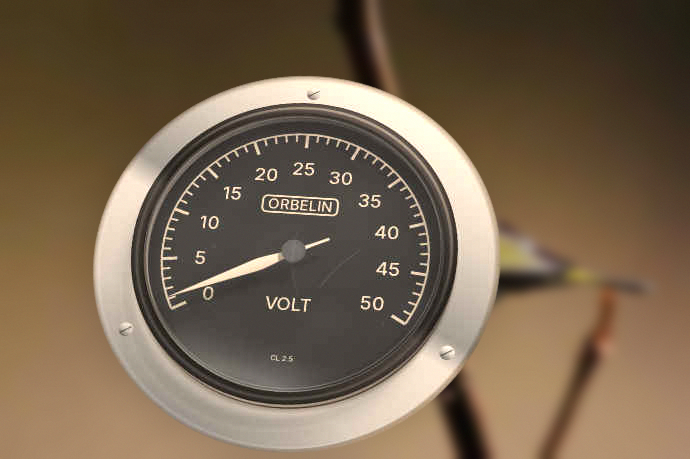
1 V
